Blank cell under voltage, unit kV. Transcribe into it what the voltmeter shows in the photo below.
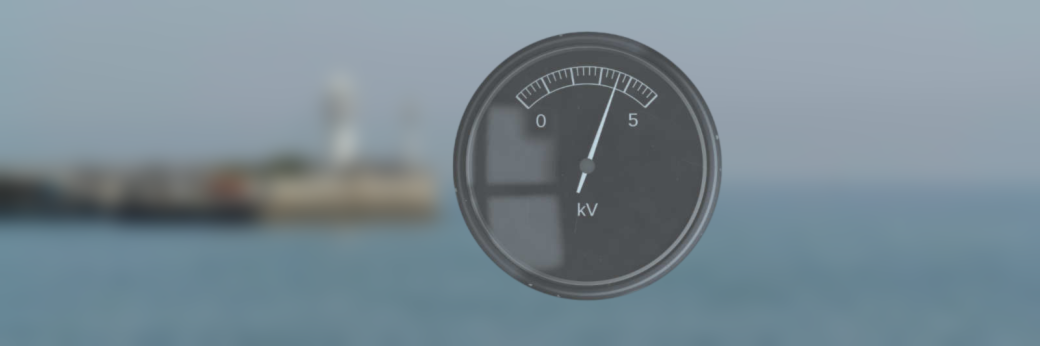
3.6 kV
